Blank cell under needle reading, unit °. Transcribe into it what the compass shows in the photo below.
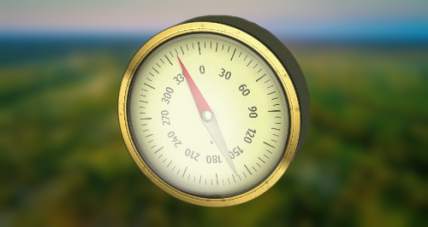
340 °
